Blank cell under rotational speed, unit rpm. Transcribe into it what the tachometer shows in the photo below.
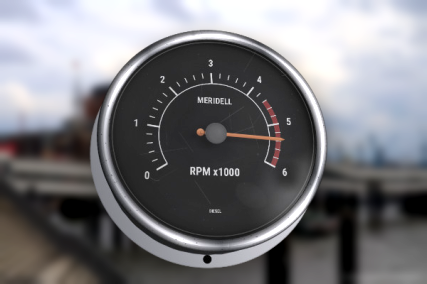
5400 rpm
